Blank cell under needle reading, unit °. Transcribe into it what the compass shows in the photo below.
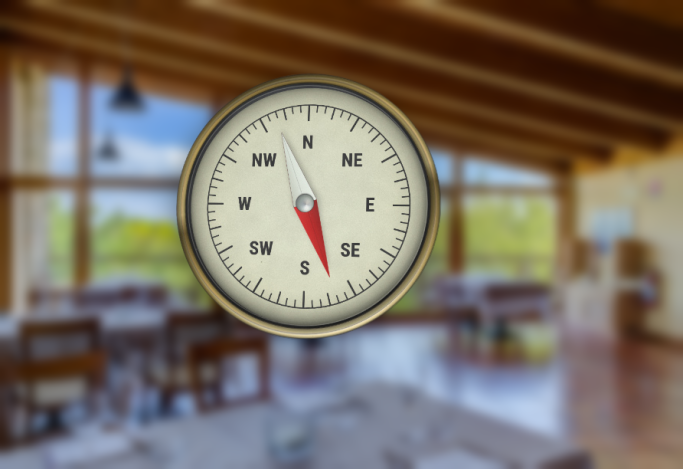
160 °
